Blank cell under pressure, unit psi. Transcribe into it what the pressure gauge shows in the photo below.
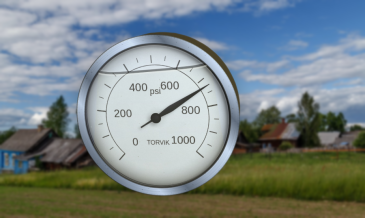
725 psi
